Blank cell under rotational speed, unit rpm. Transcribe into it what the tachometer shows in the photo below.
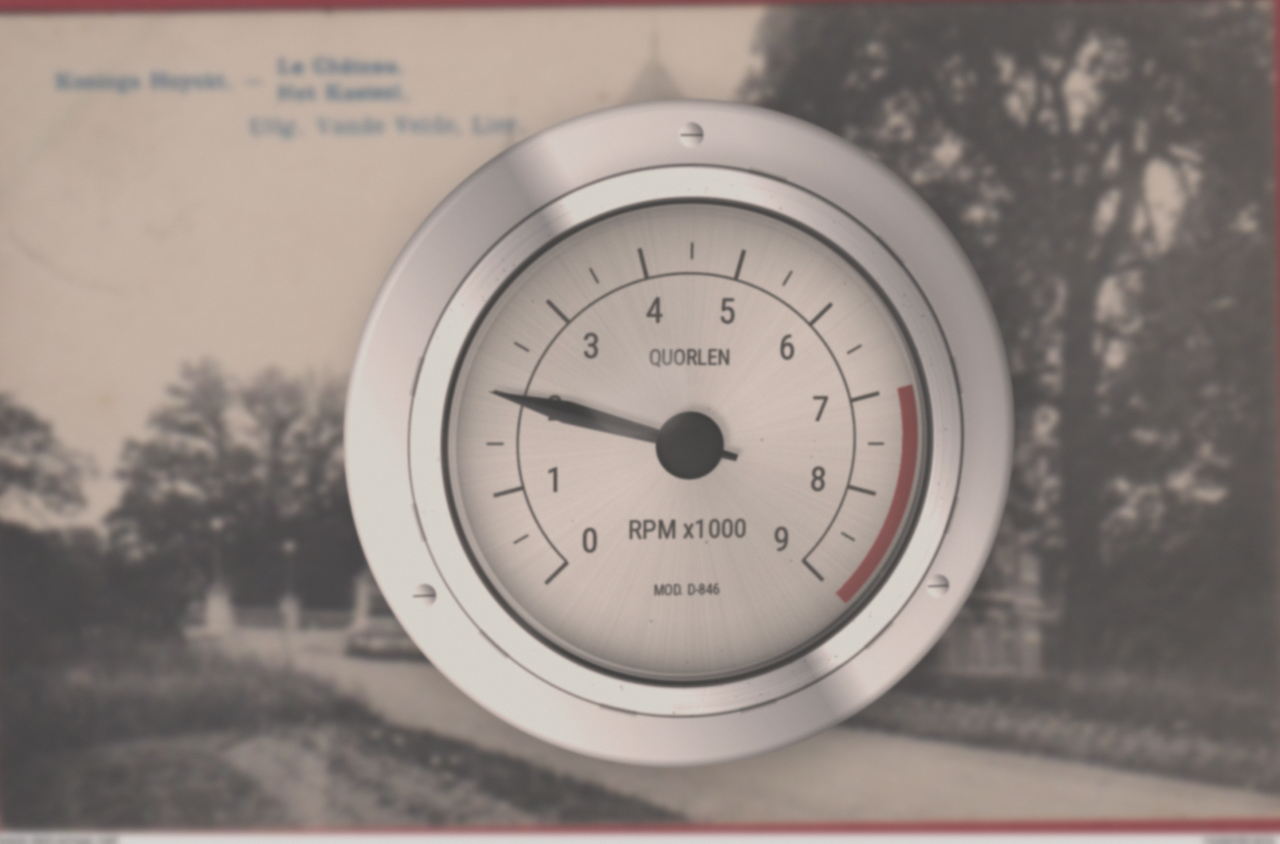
2000 rpm
